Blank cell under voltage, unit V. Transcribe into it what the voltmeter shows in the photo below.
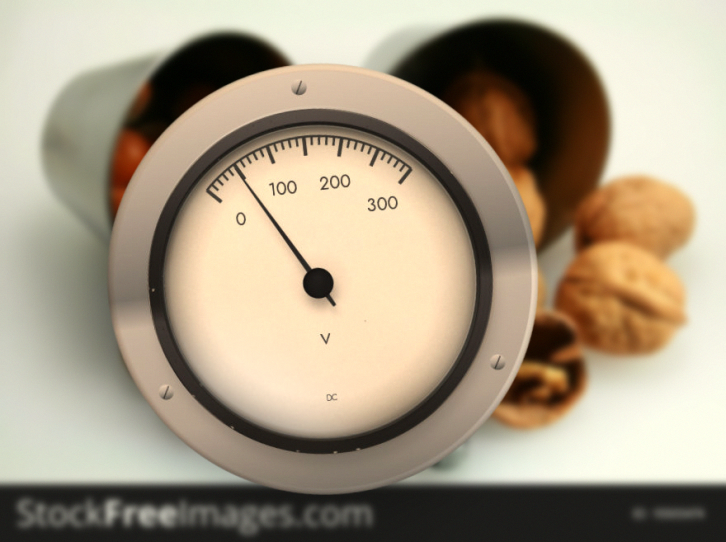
50 V
